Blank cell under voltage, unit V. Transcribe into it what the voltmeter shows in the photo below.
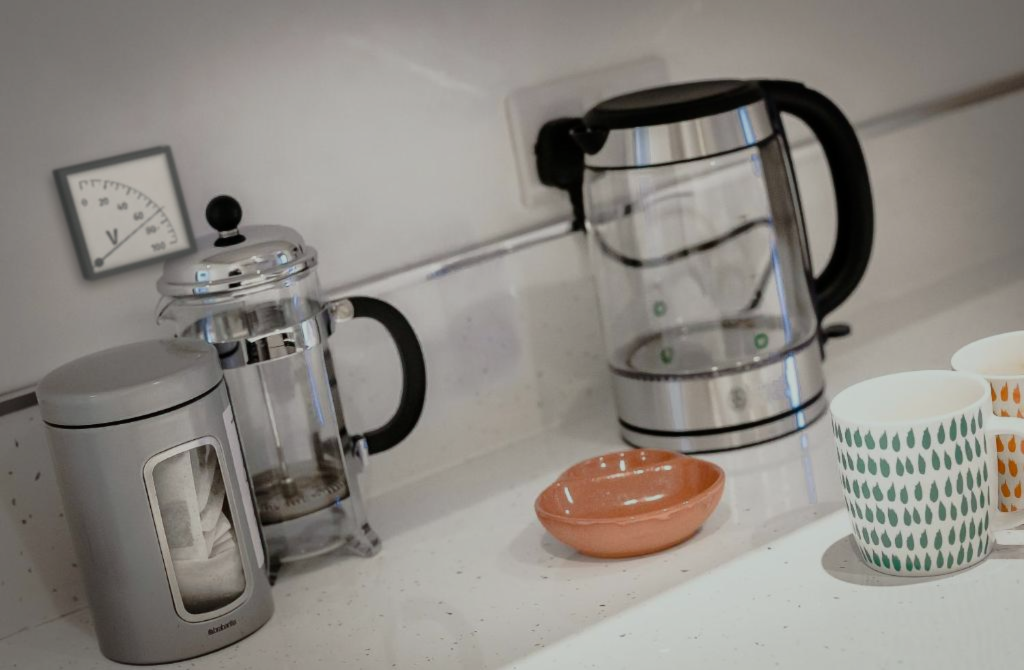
70 V
